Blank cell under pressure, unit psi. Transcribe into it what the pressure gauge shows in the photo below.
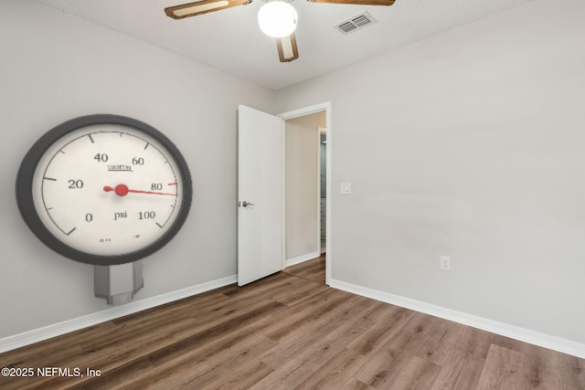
85 psi
